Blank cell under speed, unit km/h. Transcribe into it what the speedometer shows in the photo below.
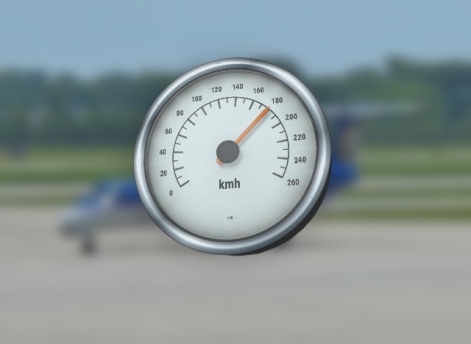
180 km/h
